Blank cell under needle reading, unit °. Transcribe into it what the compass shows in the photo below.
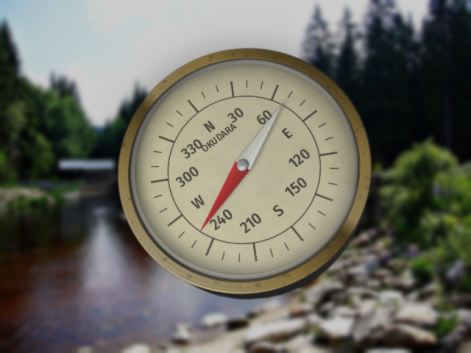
250 °
